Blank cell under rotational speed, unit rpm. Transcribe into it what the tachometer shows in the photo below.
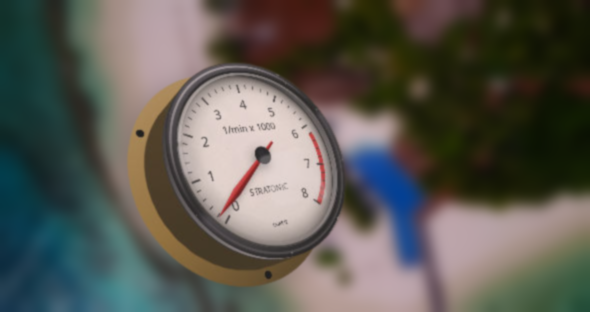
200 rpm
